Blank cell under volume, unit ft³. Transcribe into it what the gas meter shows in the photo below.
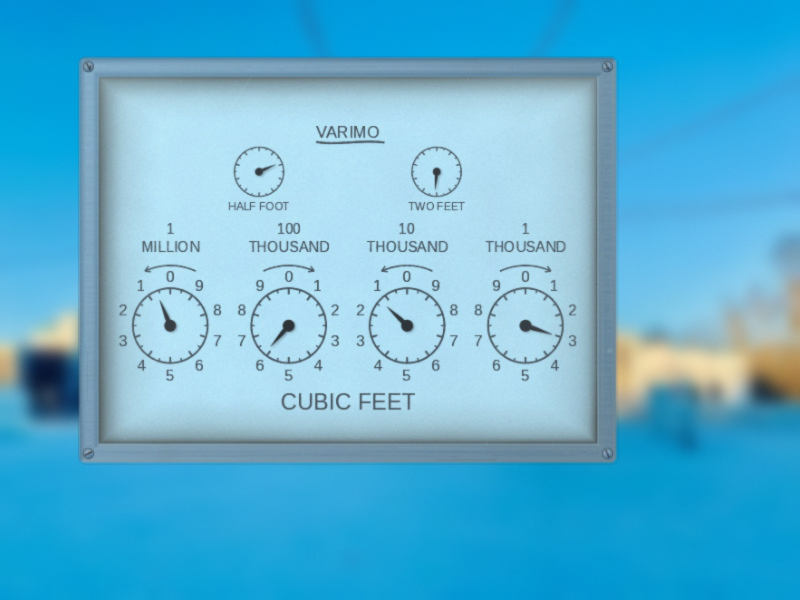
61300 ft³
